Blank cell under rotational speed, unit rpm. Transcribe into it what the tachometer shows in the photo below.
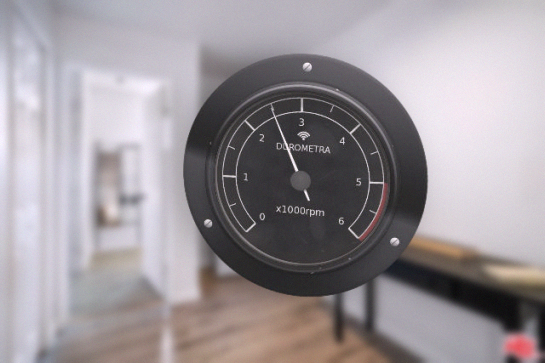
2500 rpm
